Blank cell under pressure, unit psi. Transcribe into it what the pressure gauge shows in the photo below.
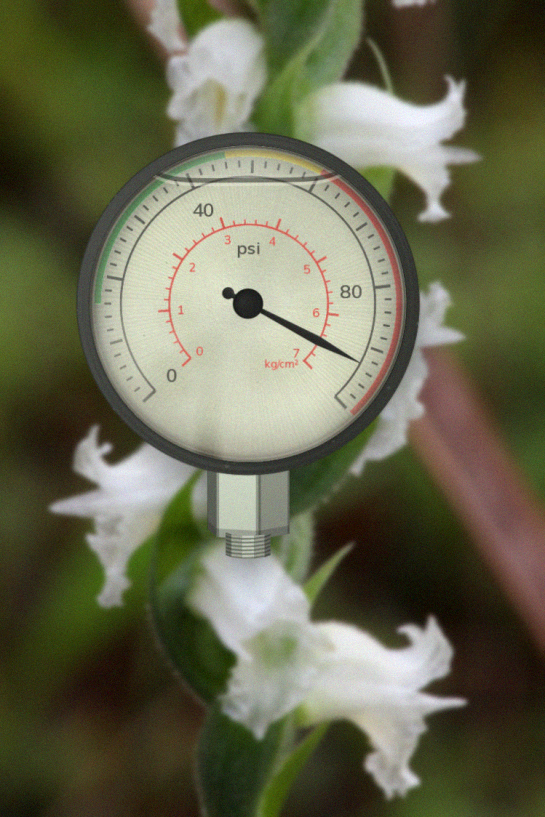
93 psi
